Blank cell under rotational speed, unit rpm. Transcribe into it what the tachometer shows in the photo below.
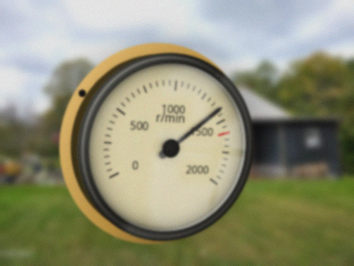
1400 rpm
